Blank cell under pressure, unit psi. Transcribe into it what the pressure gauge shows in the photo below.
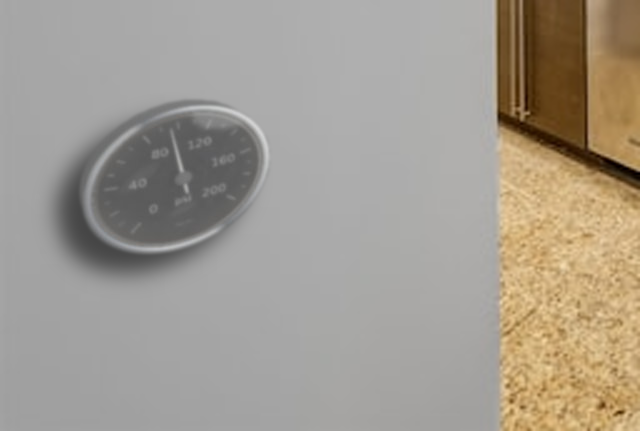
95 psi
